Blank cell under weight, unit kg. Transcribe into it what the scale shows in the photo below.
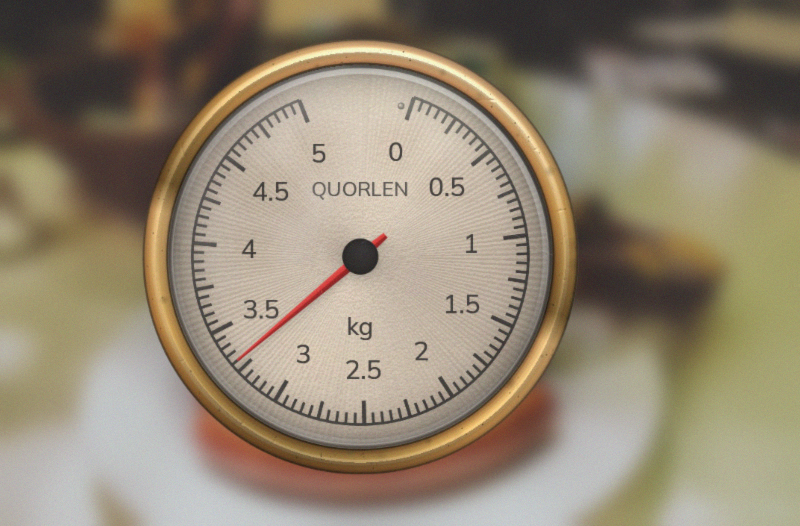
3.3 kg
